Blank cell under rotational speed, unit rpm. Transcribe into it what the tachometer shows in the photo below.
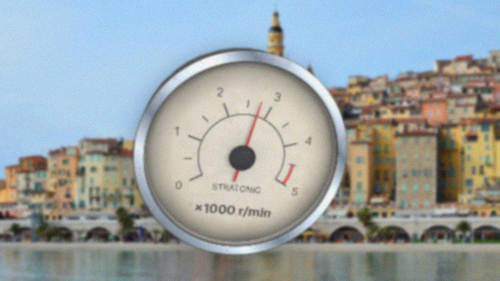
2750 rpm
